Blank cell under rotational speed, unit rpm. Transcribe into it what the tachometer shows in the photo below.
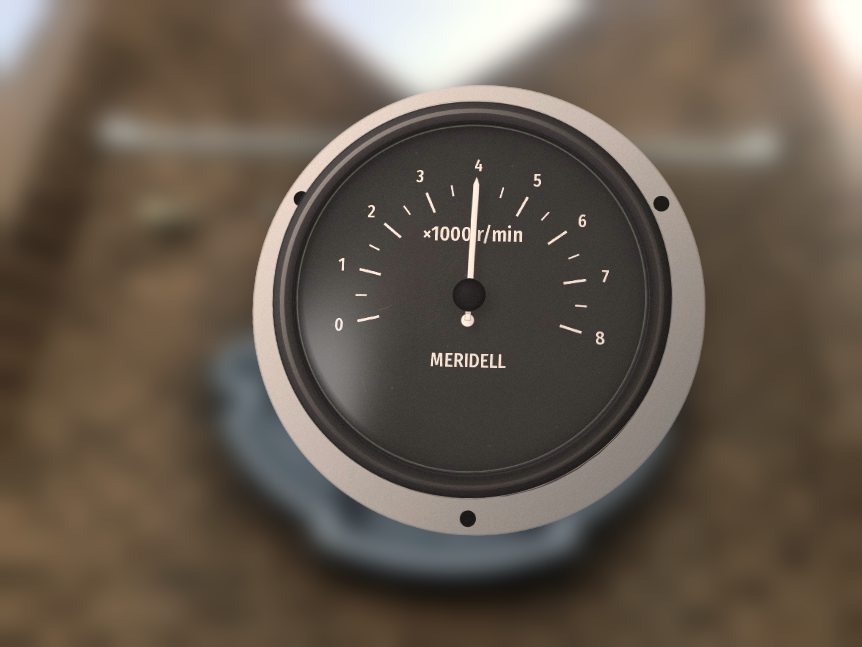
4000 rpm
